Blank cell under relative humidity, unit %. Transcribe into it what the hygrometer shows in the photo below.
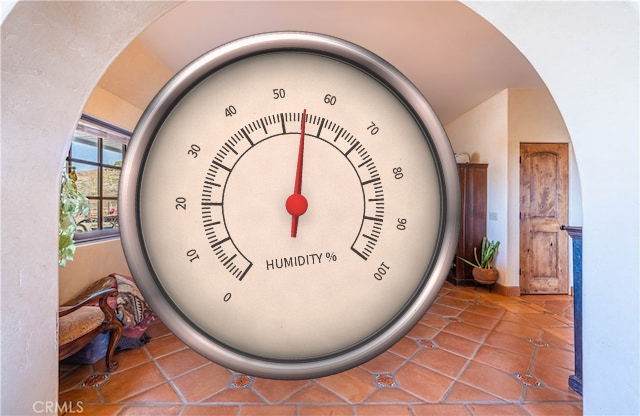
55 %
